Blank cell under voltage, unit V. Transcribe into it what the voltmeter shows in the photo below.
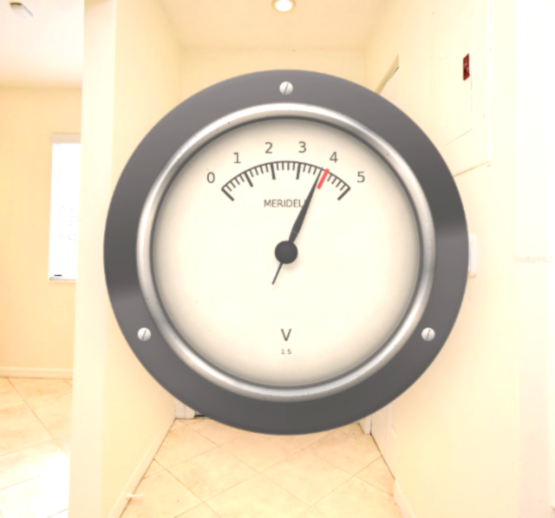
3.8 V
